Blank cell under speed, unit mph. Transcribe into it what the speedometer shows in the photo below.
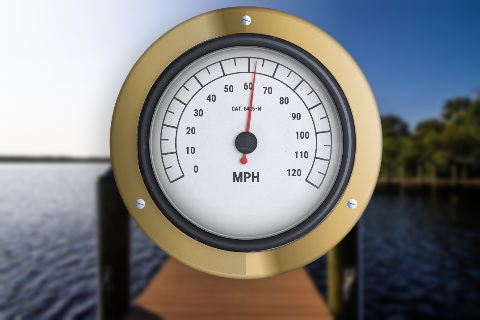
62.5 mph
